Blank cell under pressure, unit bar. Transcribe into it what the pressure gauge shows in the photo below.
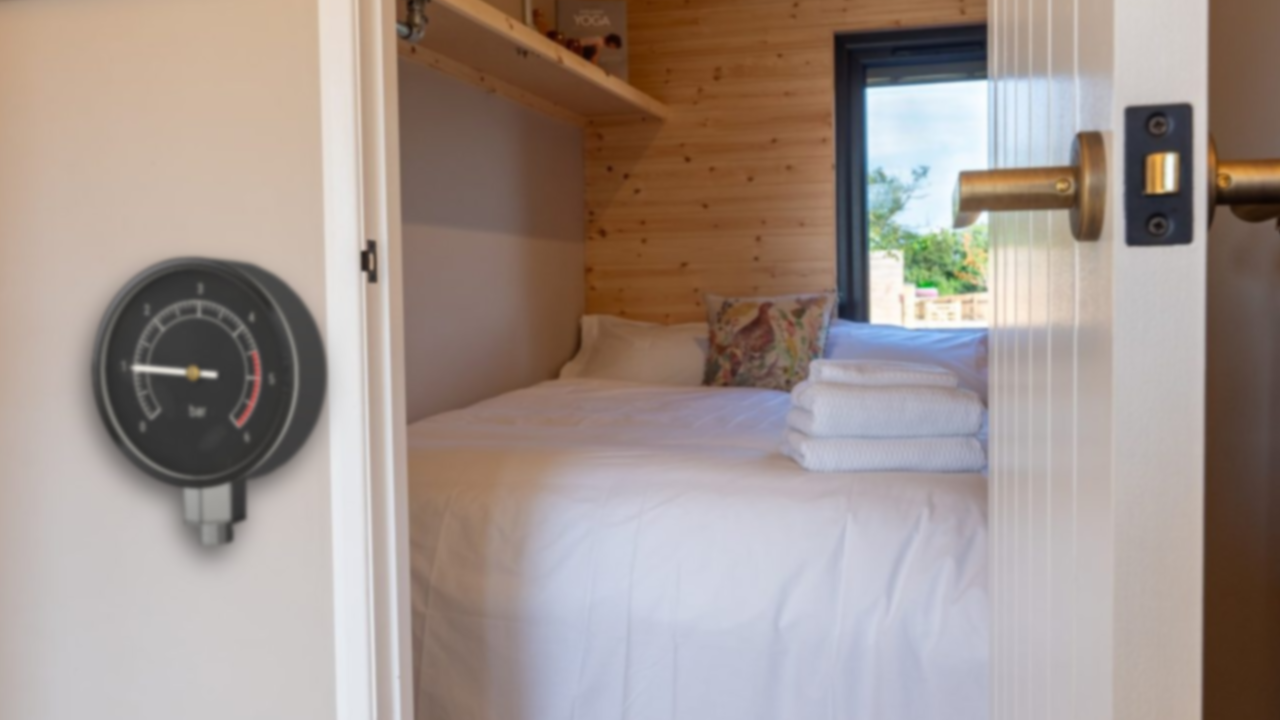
1 bar
